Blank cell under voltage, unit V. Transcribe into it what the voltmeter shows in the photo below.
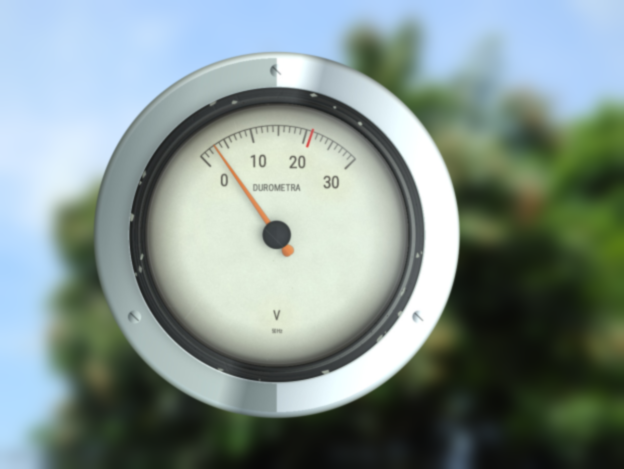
3 V
